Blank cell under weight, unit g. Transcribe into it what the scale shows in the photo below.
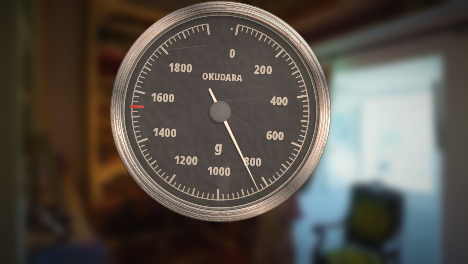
840 g
